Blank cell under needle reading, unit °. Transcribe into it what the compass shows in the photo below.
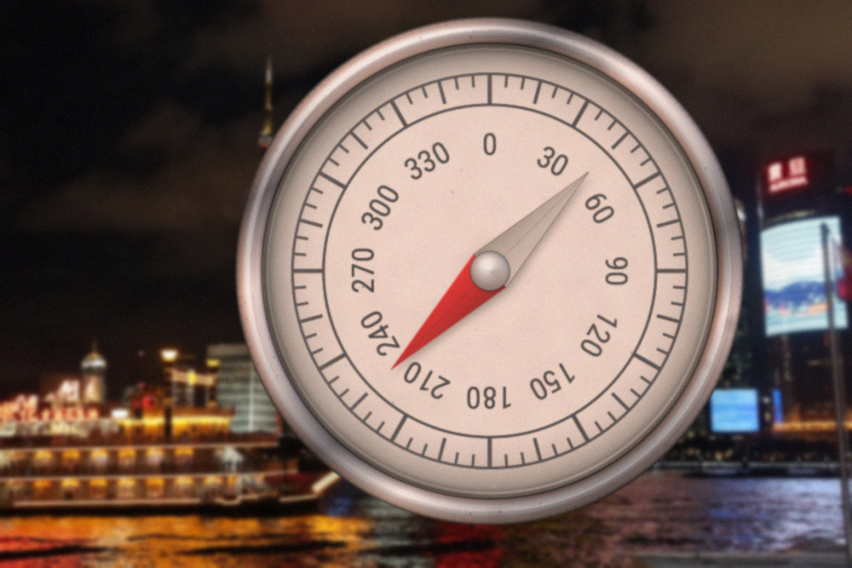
225 °
